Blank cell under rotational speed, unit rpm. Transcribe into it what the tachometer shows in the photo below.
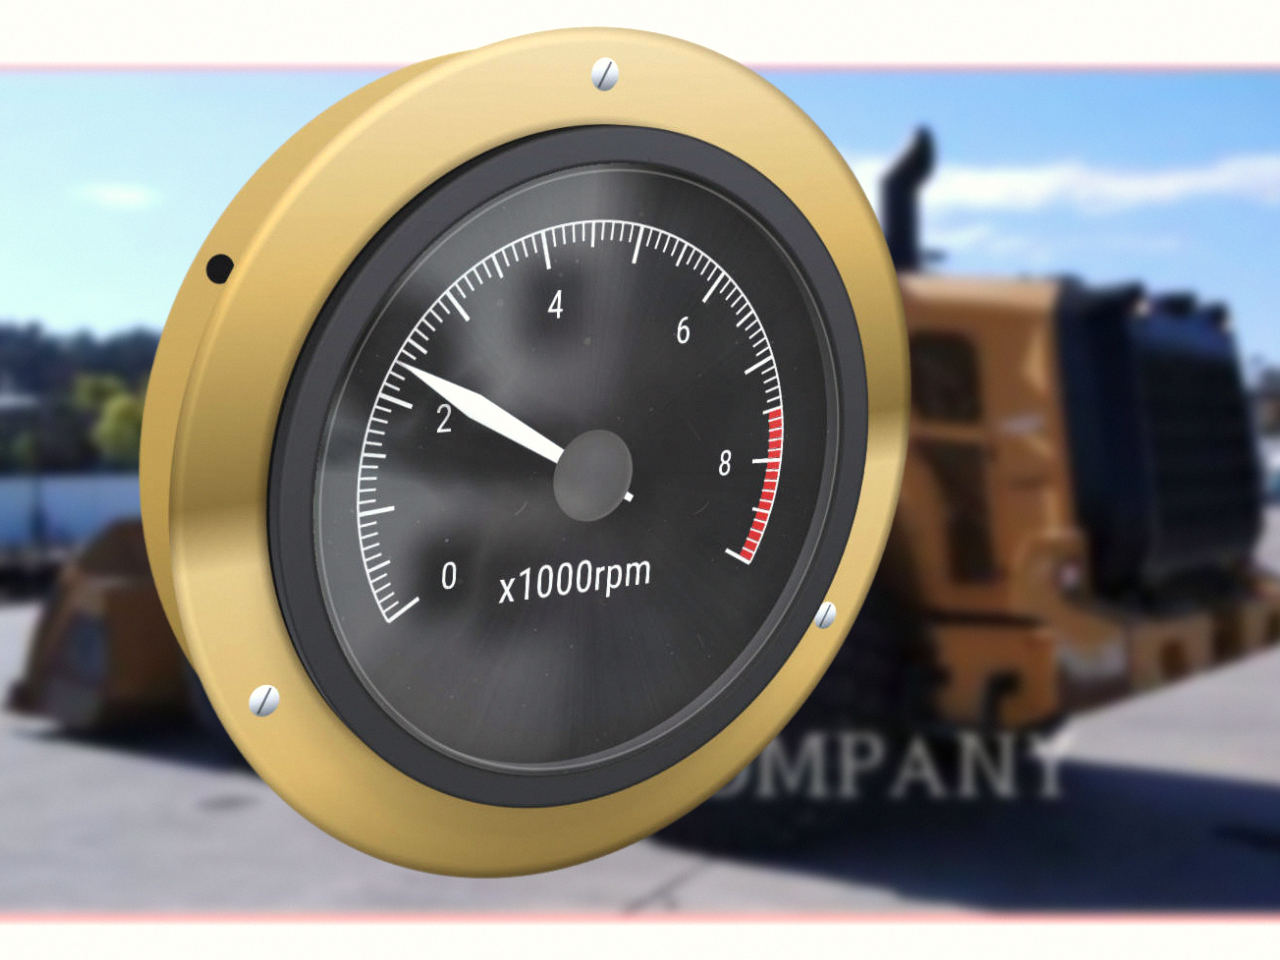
2300 rpm
